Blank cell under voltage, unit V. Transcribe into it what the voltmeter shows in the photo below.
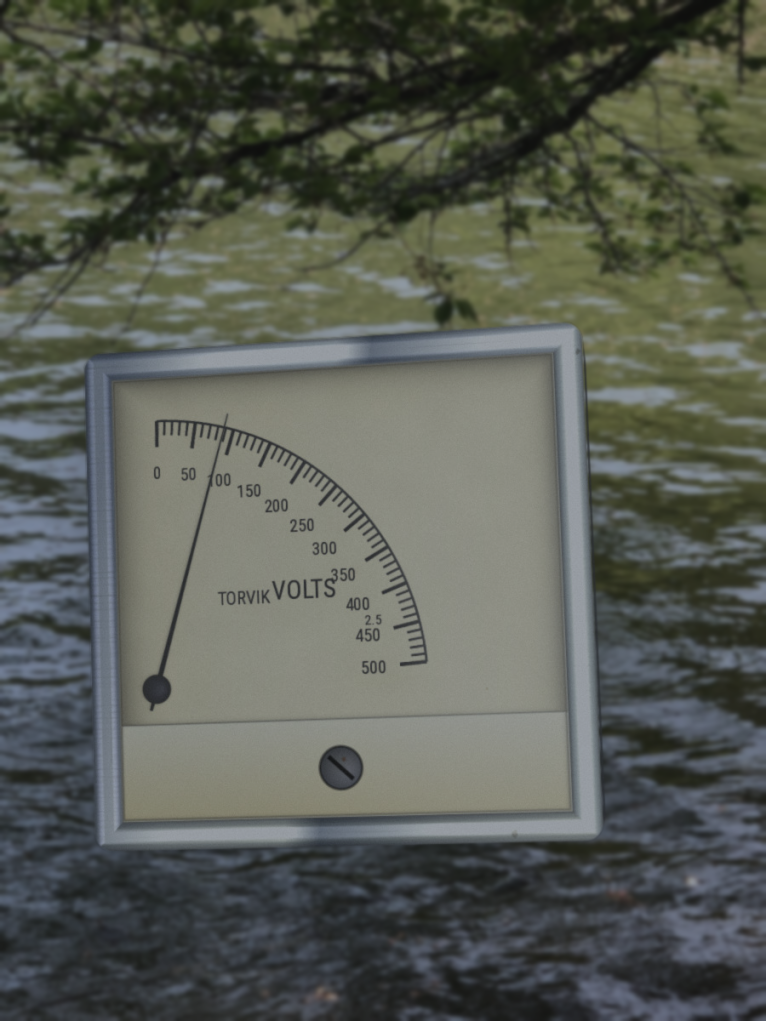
90 V
